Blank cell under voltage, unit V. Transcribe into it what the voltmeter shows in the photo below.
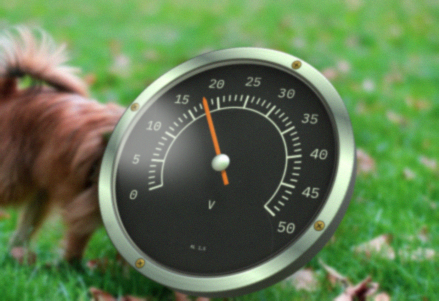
18 V
